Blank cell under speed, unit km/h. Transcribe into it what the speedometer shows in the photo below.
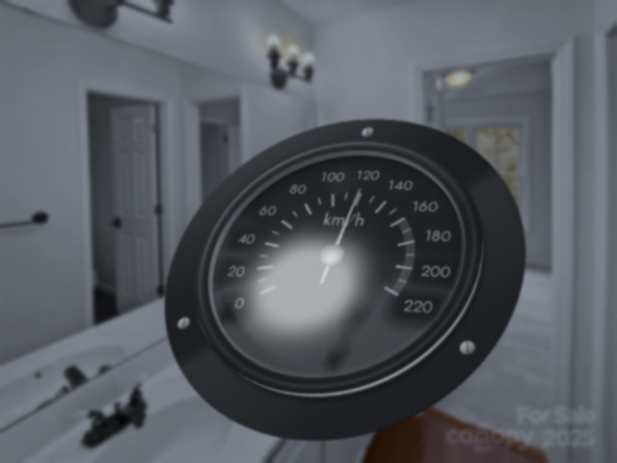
120 km/h
